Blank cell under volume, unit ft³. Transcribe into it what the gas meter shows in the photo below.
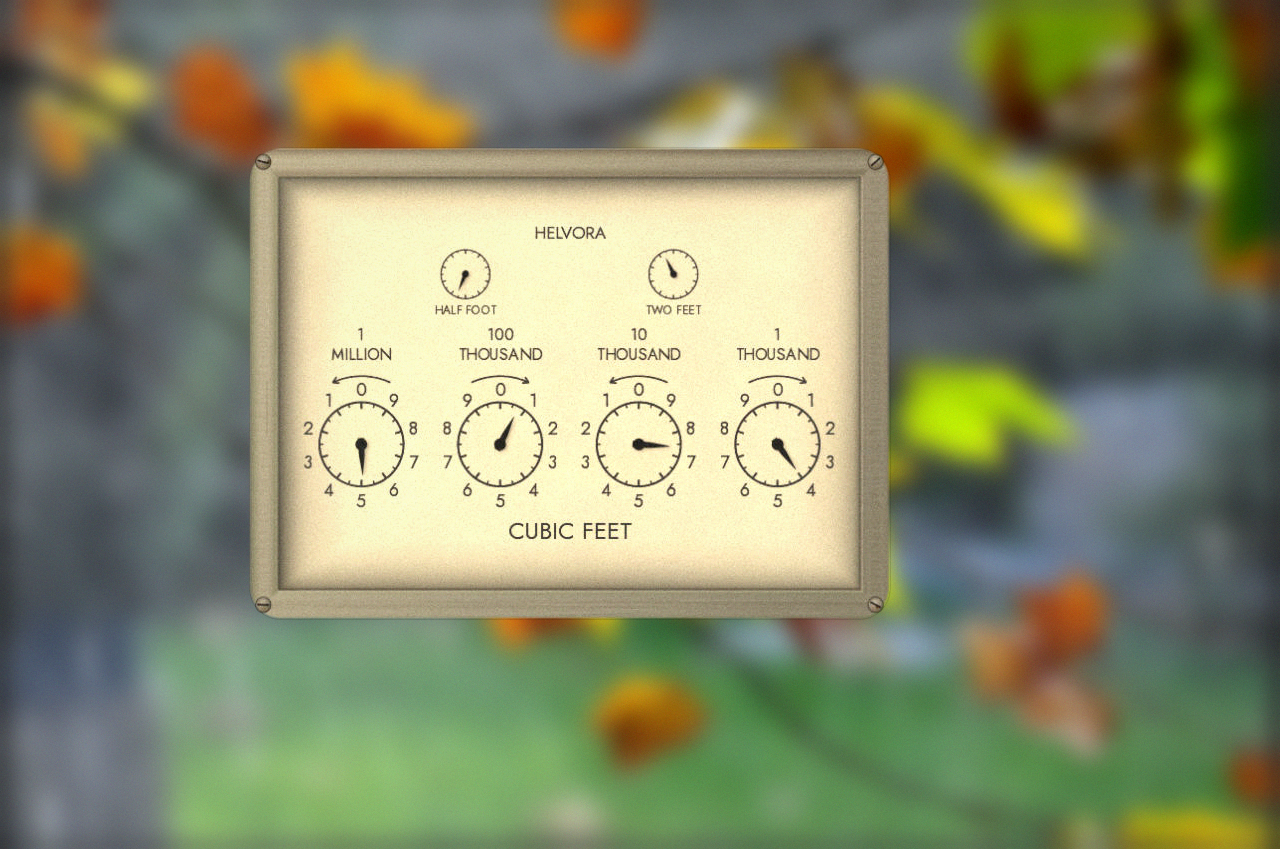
507400 ft³
